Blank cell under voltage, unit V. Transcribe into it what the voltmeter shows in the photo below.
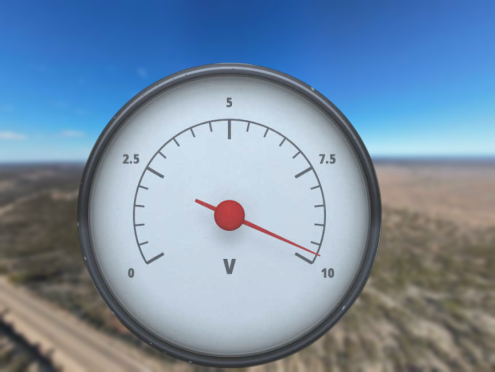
9.75 V
